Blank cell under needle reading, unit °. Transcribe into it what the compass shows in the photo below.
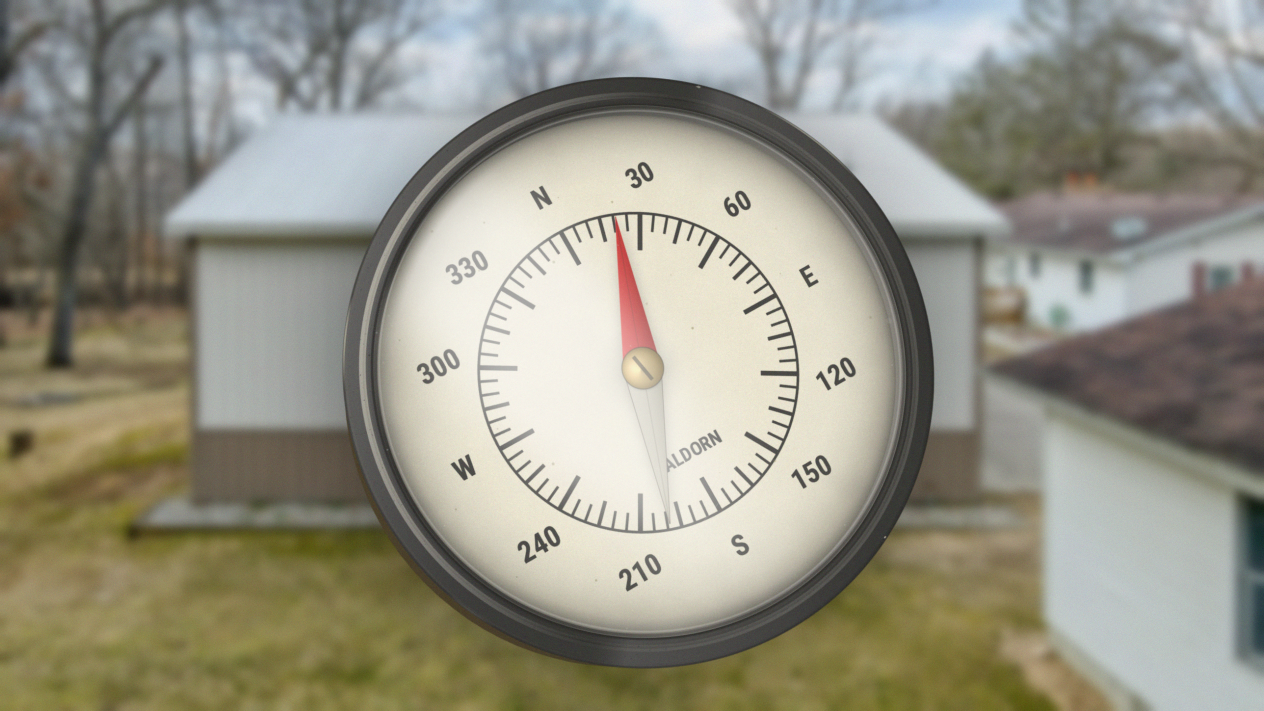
20 °
